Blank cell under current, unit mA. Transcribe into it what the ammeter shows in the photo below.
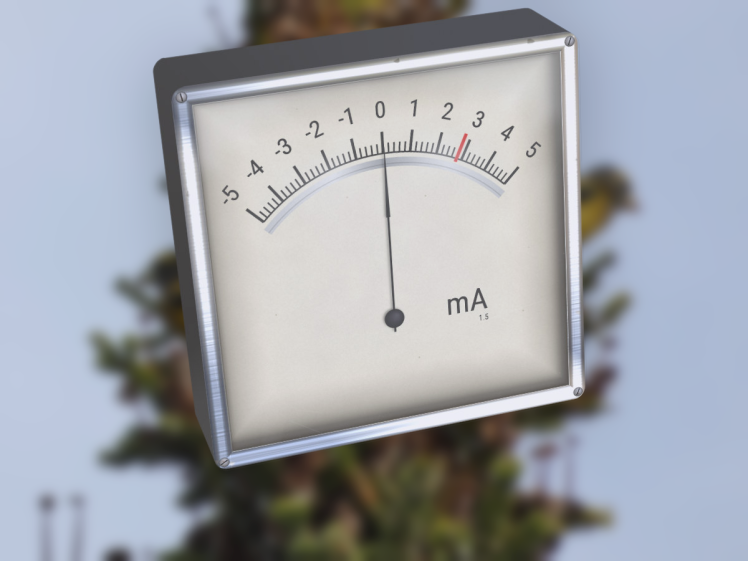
0 mA
